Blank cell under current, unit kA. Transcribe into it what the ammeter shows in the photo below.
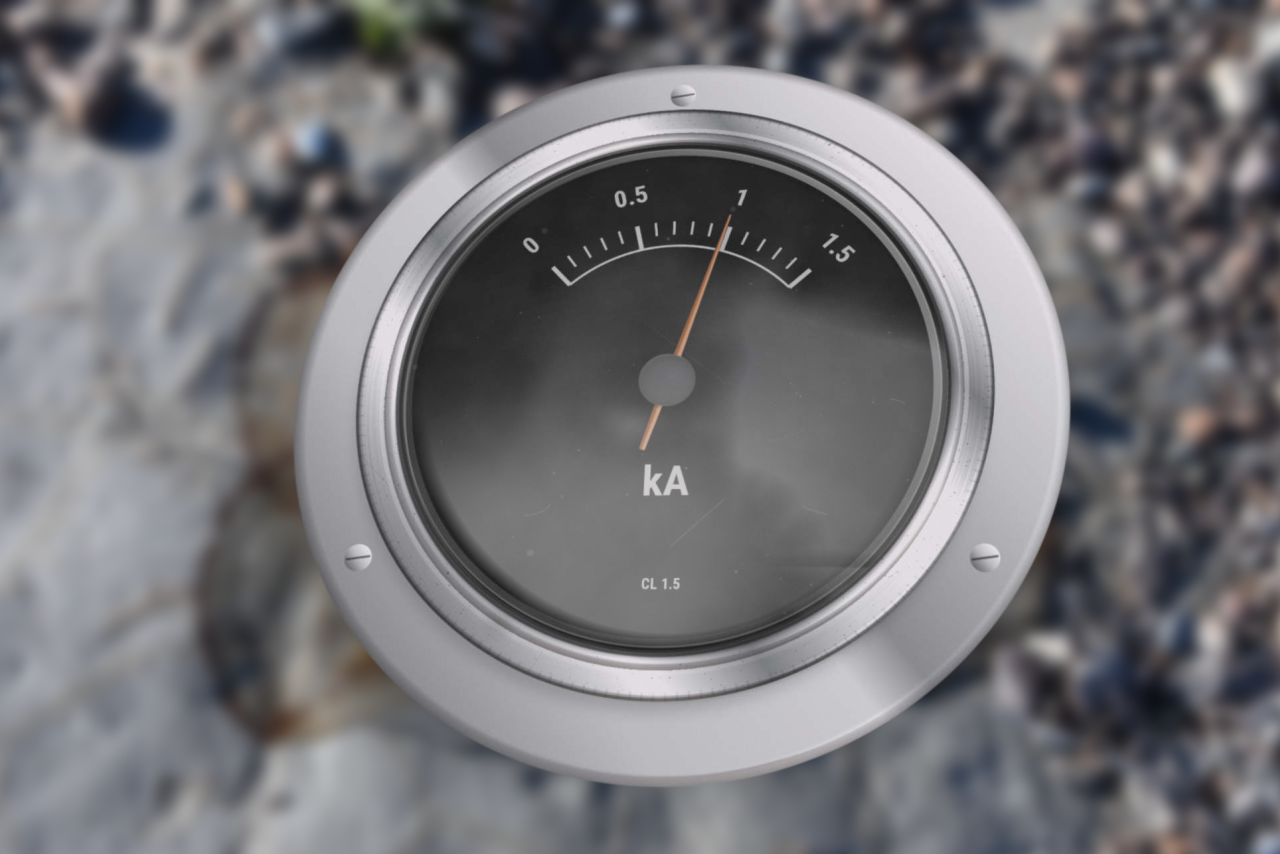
1 kA
